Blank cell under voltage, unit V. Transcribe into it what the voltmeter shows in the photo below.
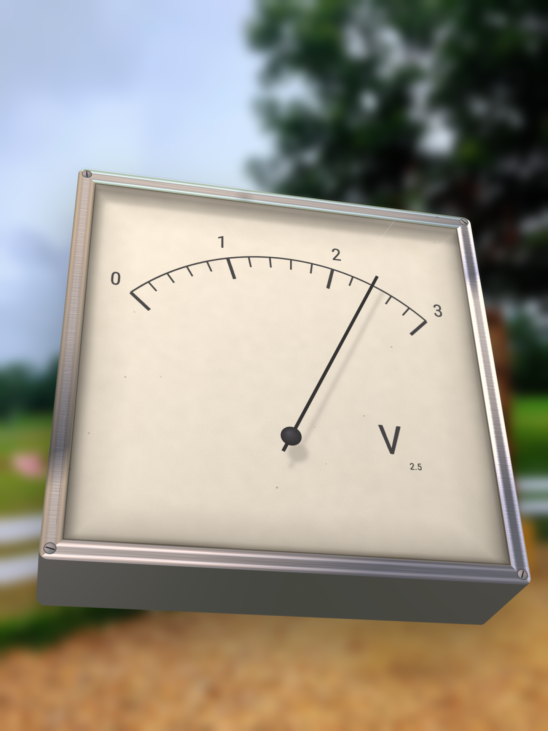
2.4 V
